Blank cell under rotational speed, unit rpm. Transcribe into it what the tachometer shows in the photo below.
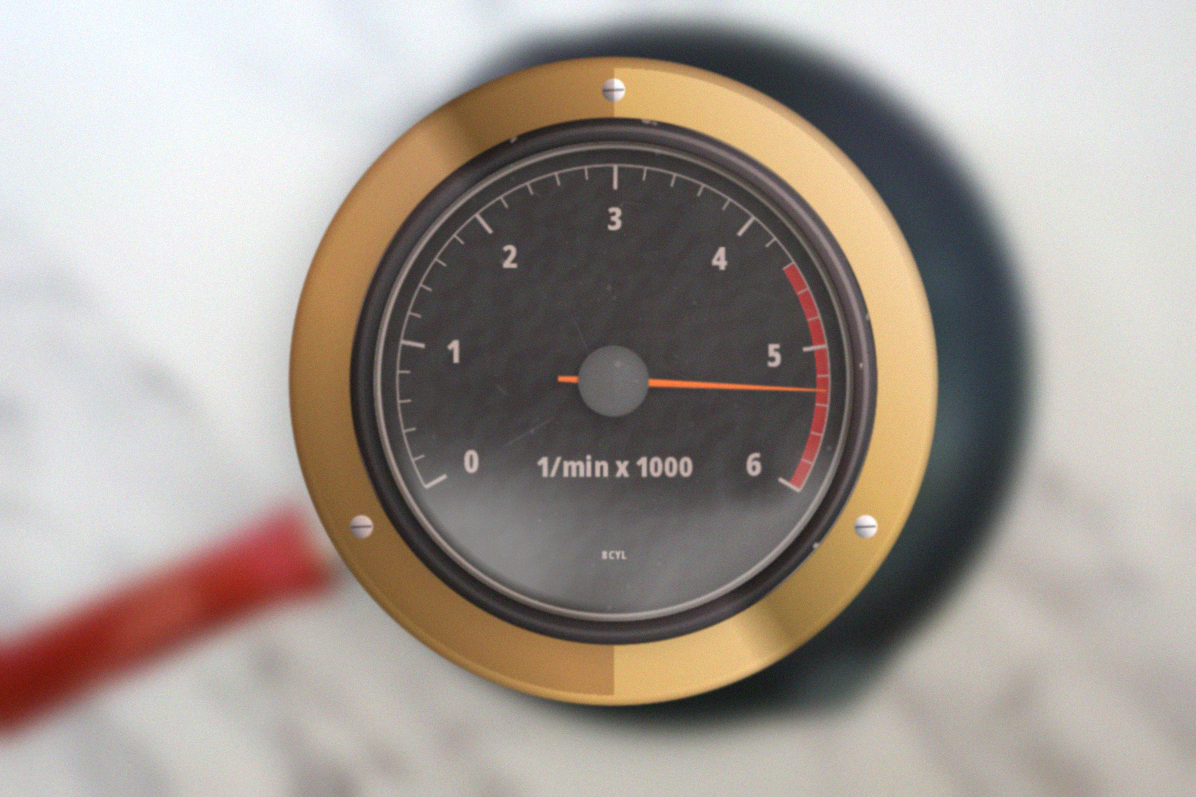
5300 rpm
